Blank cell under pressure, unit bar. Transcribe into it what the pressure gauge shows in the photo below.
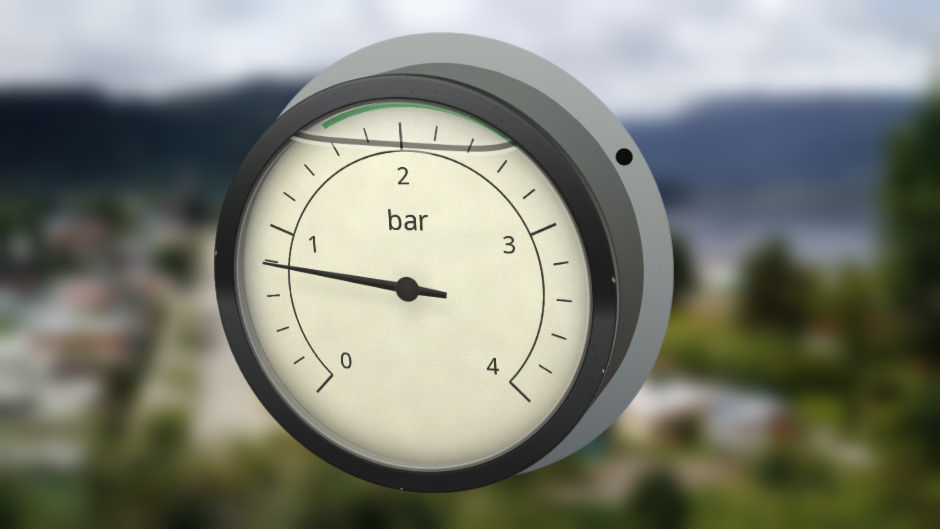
0.8 bar
